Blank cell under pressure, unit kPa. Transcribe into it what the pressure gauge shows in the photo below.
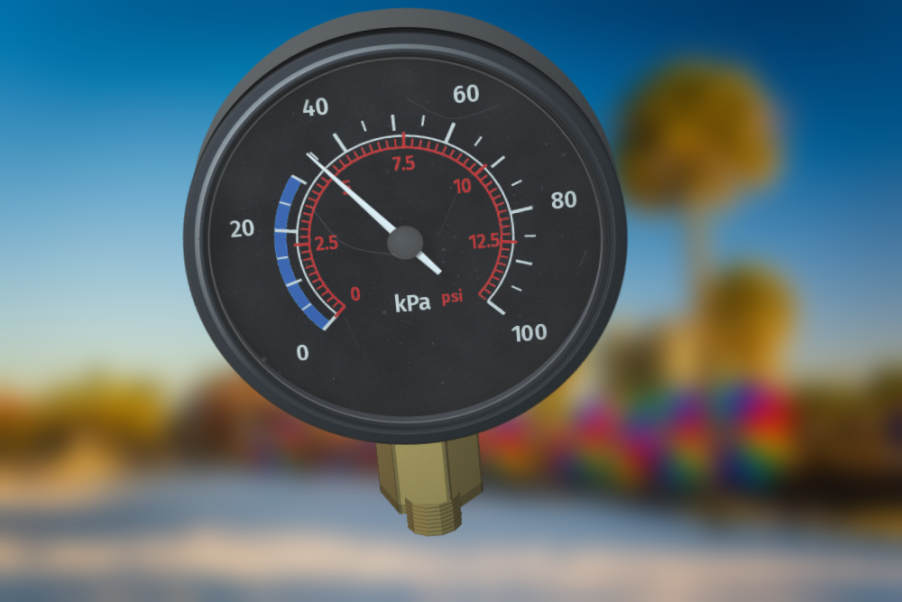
35 kPa
